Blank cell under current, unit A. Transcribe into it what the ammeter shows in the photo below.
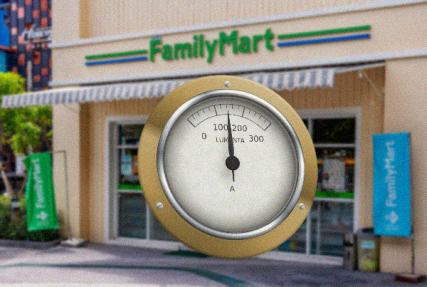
140 A
